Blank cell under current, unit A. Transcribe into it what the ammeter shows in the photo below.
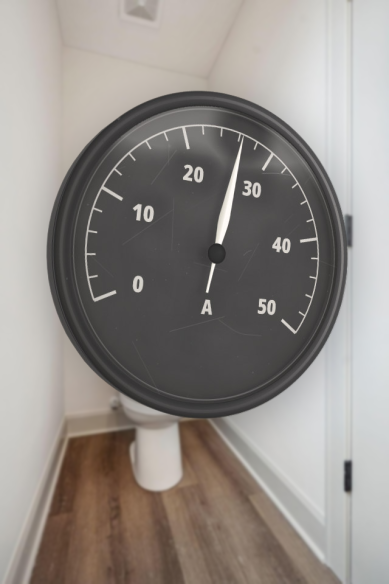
26 A
